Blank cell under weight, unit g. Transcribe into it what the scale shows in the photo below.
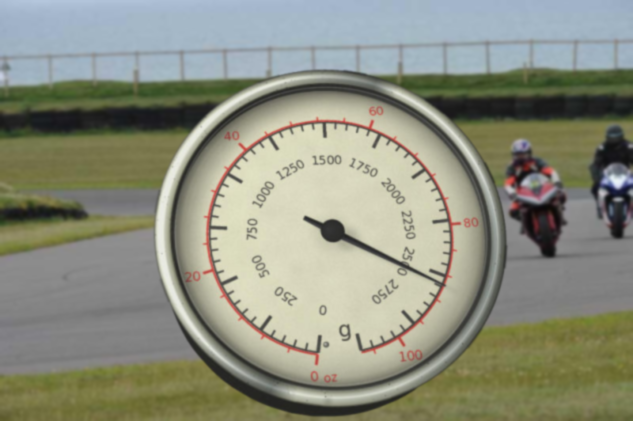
2550 g
